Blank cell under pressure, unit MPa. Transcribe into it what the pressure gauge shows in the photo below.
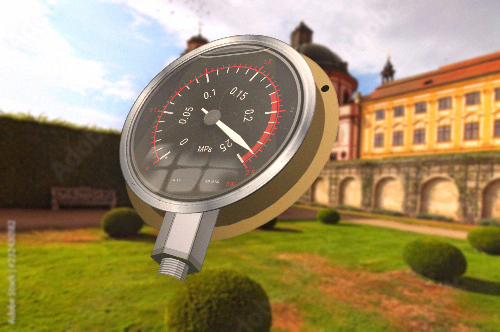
0.24 MPa
